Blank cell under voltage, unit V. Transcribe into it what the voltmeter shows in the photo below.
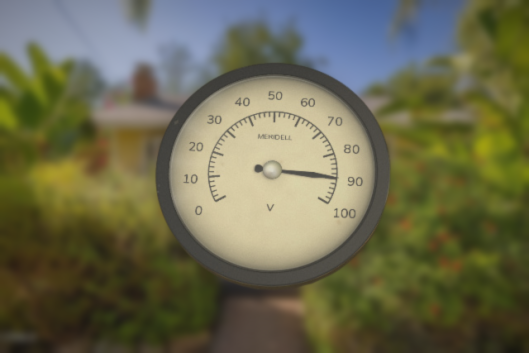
90 V
